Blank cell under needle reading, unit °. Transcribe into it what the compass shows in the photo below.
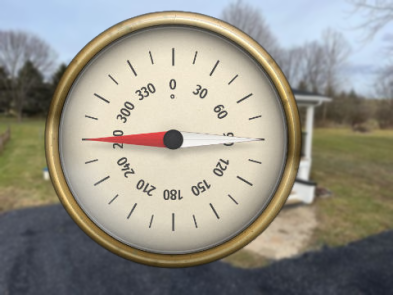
270 °
